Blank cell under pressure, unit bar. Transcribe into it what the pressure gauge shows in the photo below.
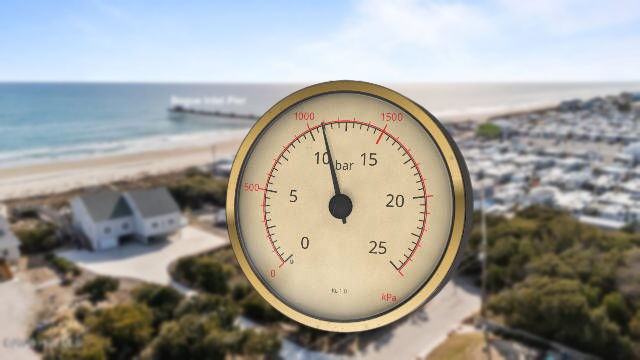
11 bar
